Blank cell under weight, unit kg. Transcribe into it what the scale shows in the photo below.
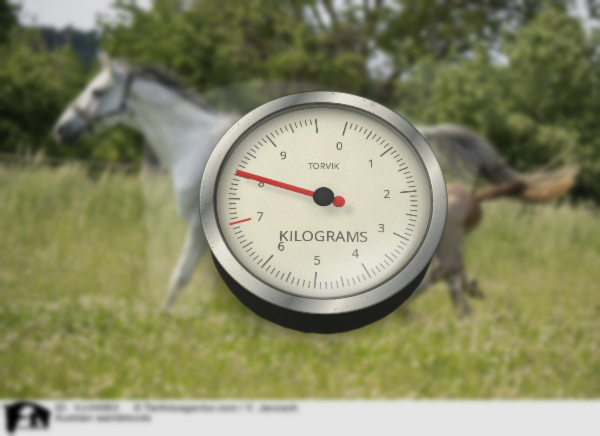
8 kg
